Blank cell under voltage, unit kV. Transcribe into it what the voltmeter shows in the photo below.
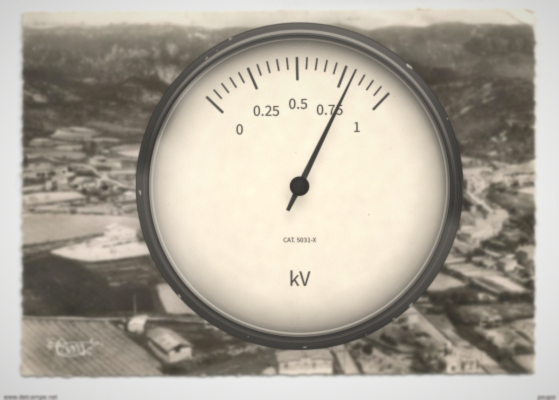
0.8 kV
